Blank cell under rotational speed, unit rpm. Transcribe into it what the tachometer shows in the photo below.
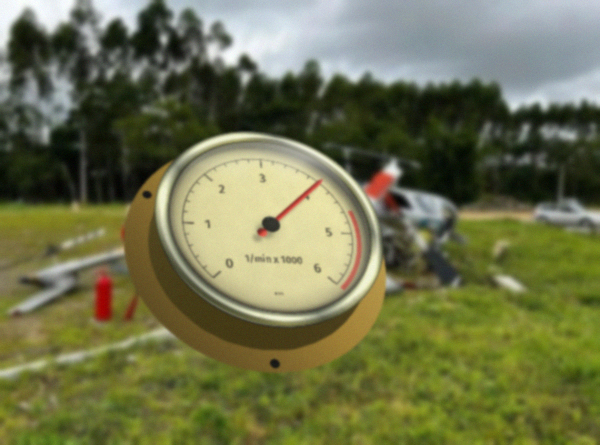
4000 rpm
